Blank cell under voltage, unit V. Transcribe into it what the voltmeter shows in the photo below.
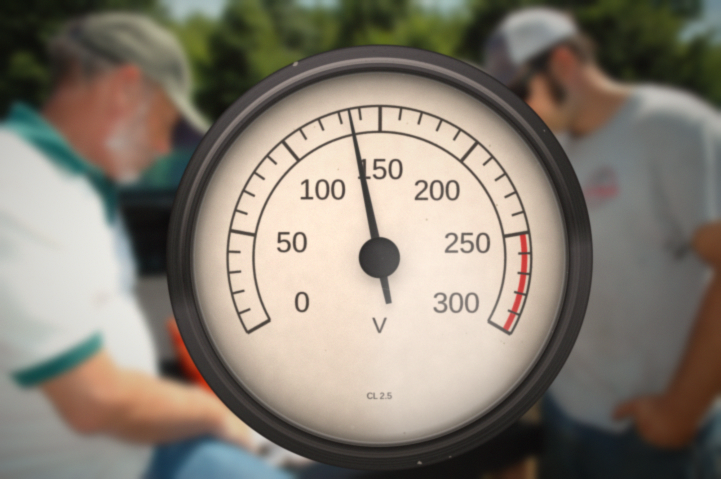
135 V
